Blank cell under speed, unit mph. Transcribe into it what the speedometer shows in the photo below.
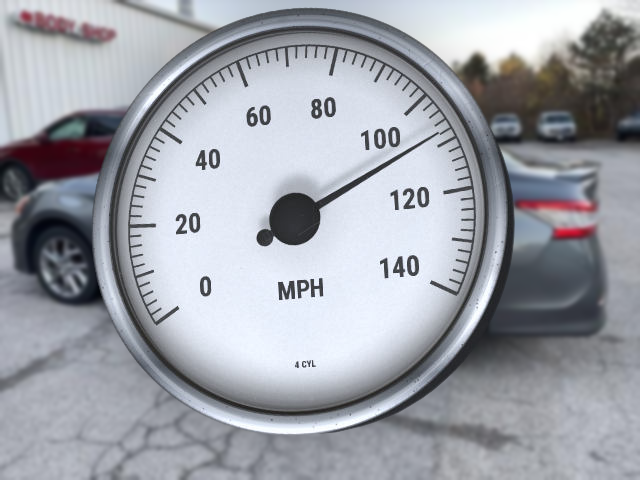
108 mph
